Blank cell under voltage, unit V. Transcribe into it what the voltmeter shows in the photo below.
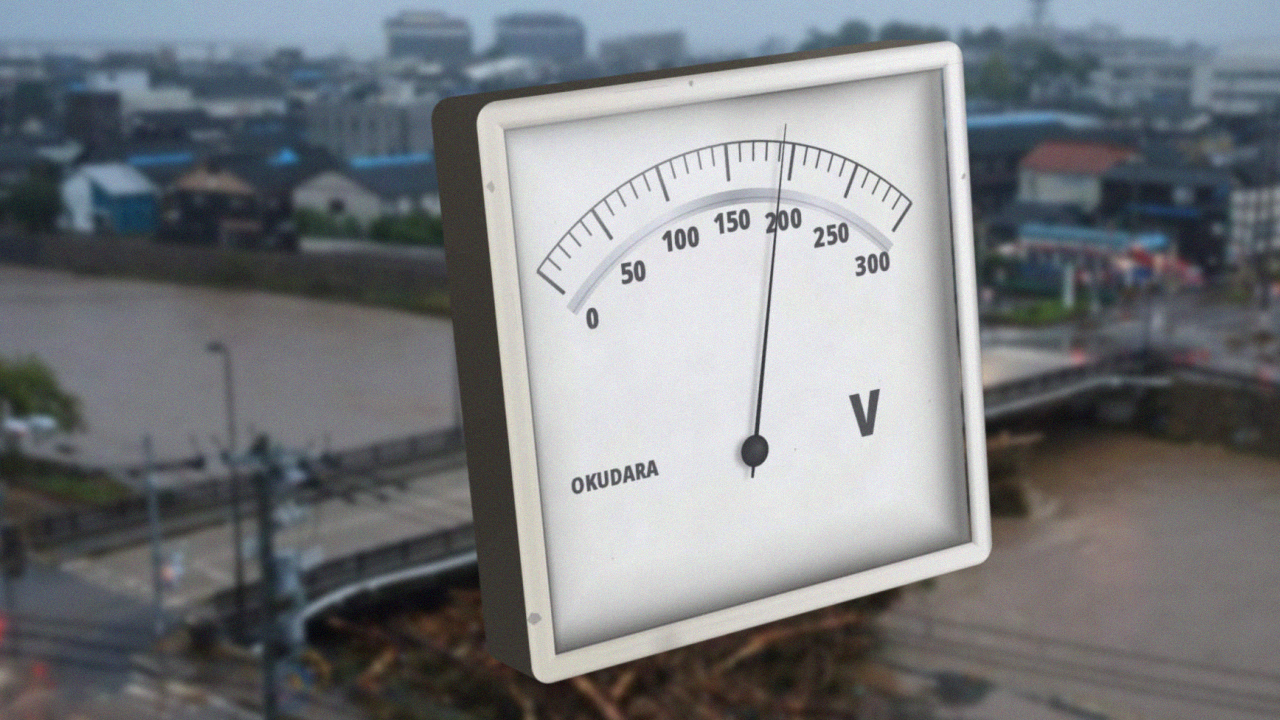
190 V
